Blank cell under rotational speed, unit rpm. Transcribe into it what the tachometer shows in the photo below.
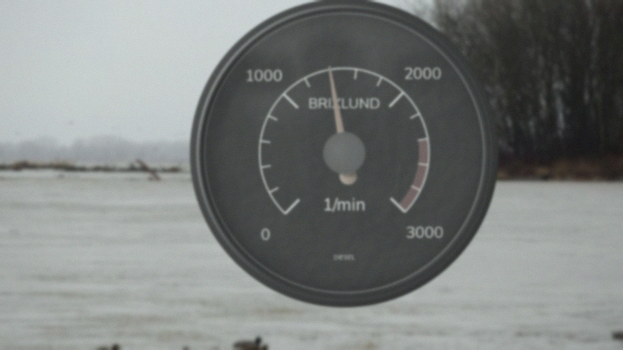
1400 rpm
